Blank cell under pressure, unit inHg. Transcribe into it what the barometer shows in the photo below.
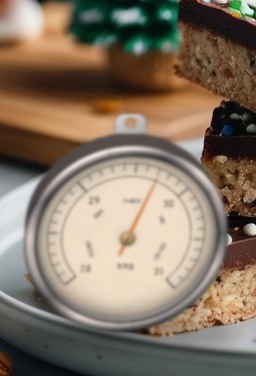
29.7 inHg
